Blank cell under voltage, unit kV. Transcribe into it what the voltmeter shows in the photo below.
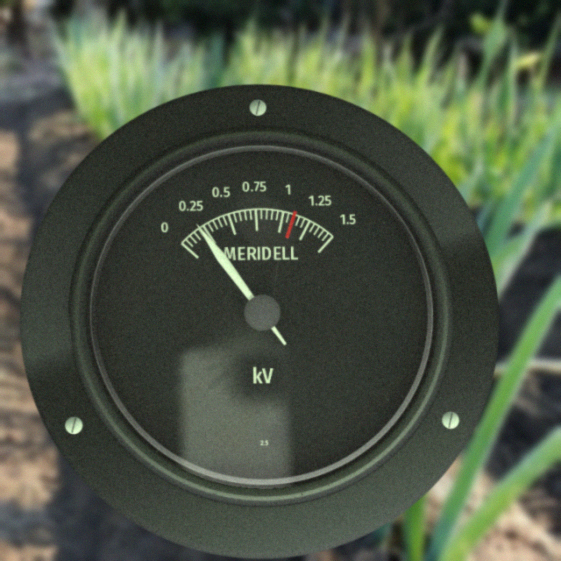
0.2 kV
